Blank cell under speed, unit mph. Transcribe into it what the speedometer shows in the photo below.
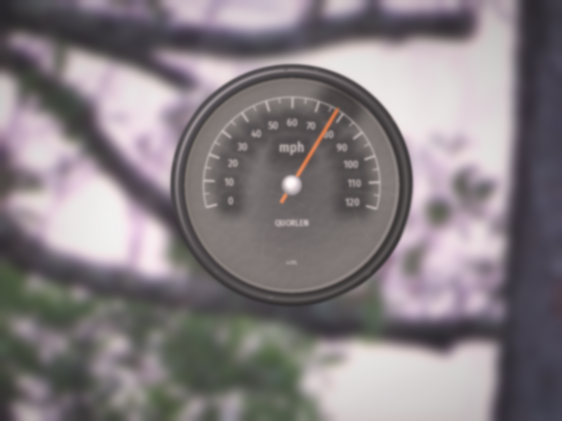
77.5 mph
